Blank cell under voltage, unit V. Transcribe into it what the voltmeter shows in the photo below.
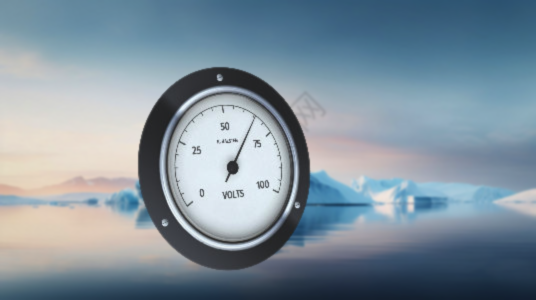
65 V
